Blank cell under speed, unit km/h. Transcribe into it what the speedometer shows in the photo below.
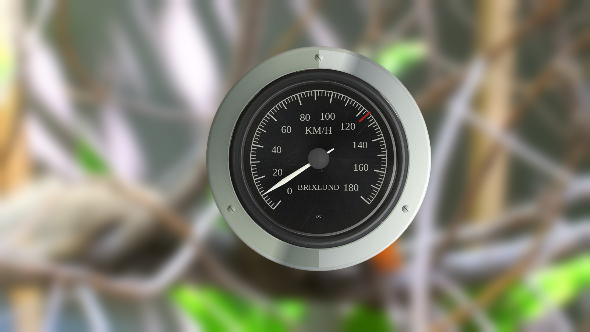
10 km/h
